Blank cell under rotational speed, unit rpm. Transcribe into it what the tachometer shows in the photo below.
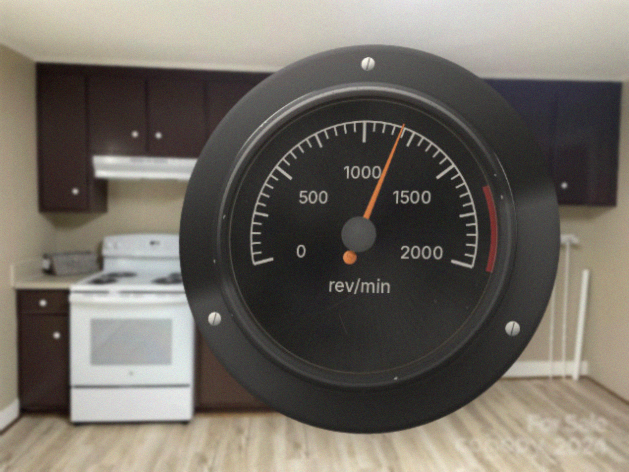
1200 rpm
